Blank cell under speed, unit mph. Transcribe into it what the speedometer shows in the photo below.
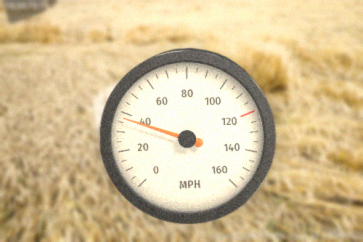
37.5 mph
